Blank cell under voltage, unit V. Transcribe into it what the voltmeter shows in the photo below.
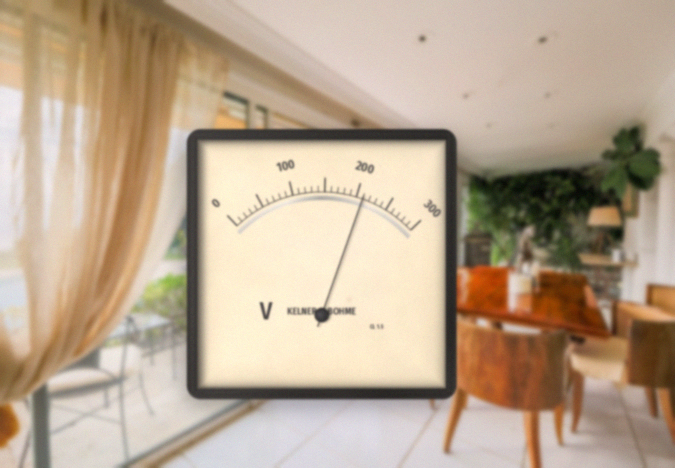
210 V
